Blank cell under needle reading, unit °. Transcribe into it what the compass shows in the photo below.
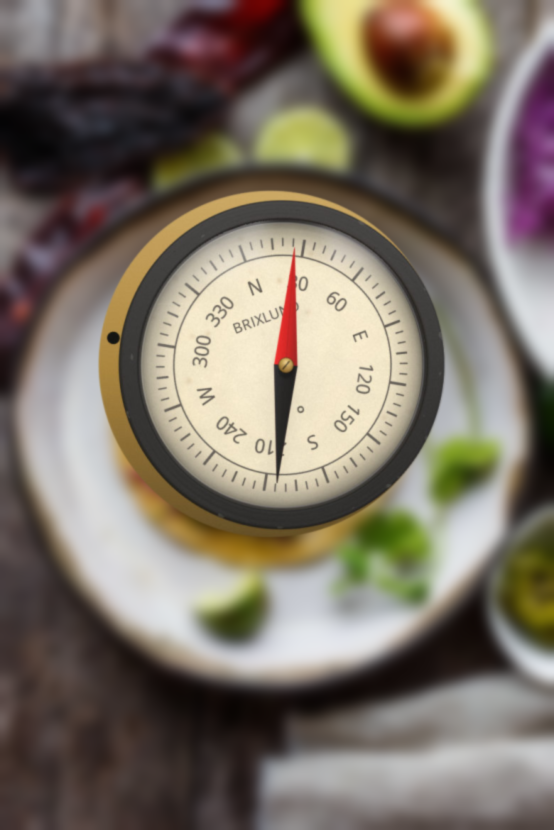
25 °
